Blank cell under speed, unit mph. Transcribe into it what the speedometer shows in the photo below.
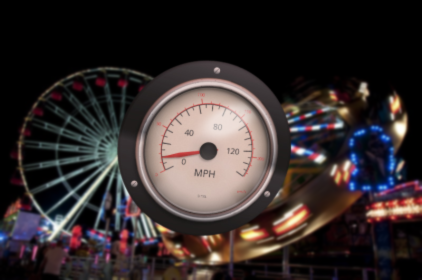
10 mph
